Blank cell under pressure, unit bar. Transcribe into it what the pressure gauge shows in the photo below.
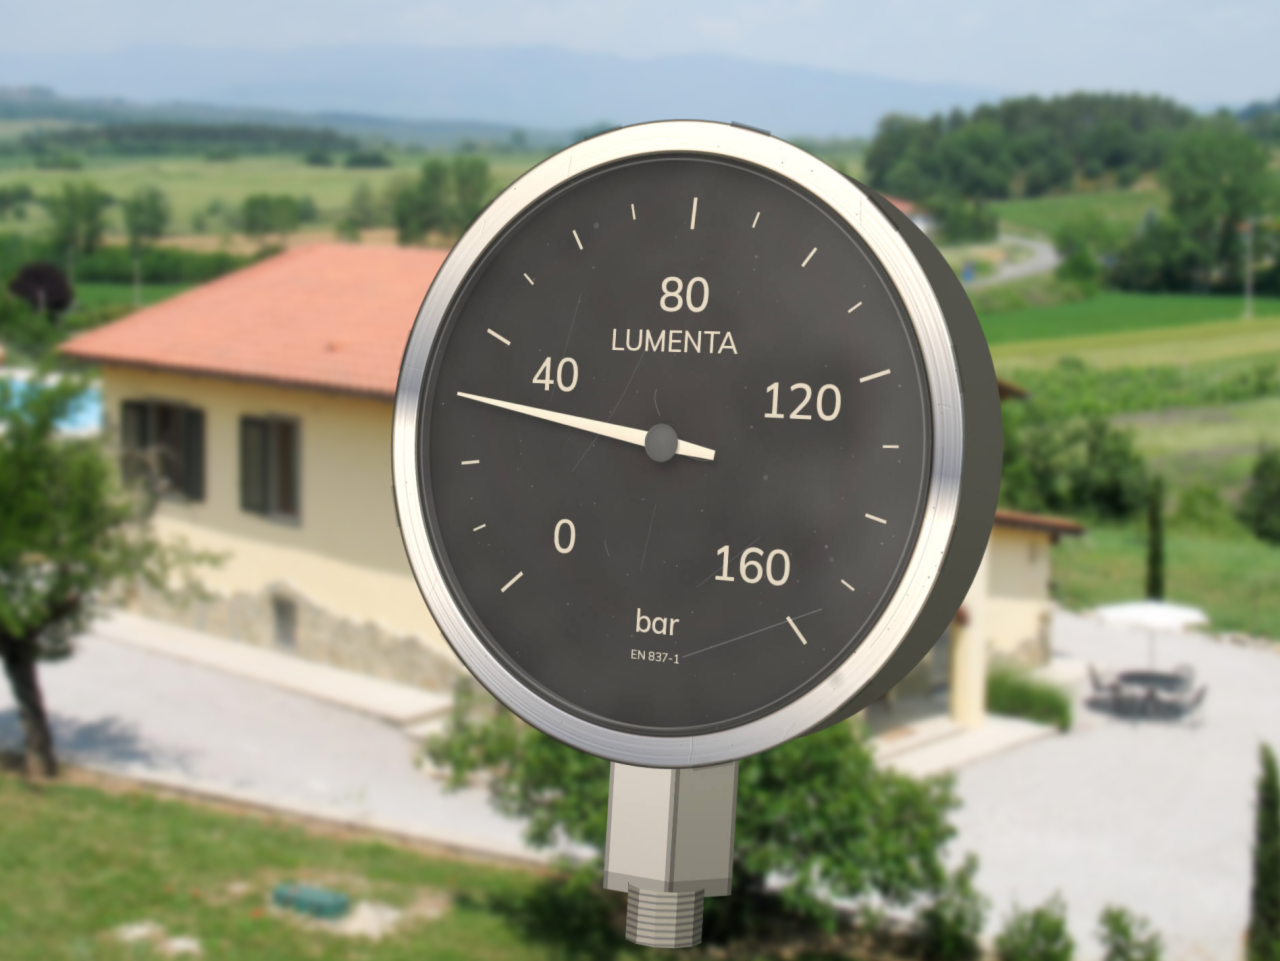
30 bar
